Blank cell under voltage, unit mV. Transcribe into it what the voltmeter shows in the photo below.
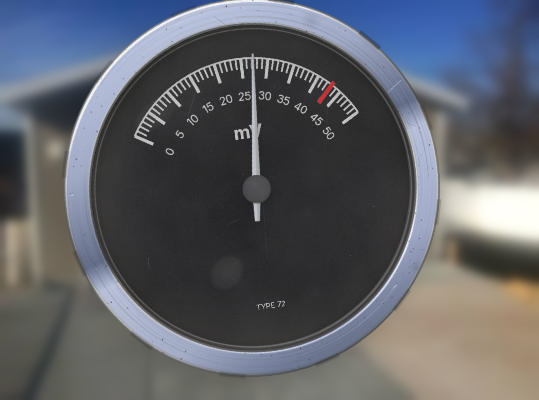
27 mV
